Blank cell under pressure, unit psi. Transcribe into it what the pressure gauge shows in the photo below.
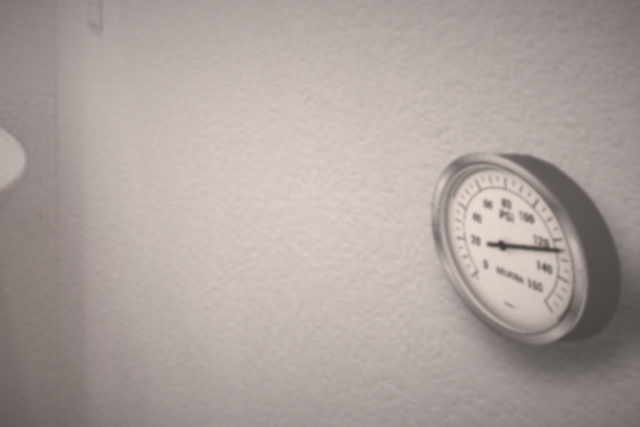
125 psi
